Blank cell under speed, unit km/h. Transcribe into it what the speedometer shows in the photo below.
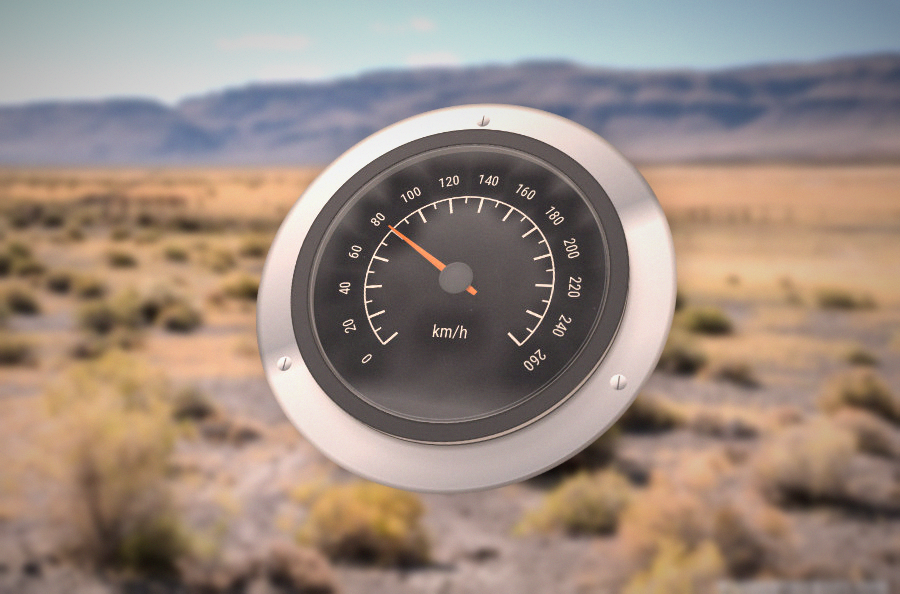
80 km/h
